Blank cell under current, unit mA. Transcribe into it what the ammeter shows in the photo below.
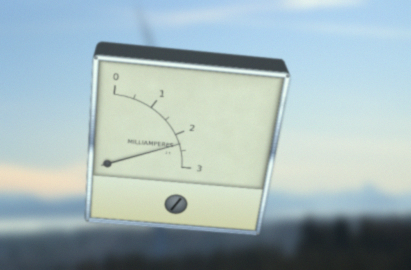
2.25 mA
